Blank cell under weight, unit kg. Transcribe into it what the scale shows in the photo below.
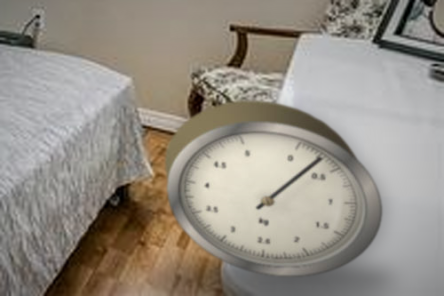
0.25 kg
